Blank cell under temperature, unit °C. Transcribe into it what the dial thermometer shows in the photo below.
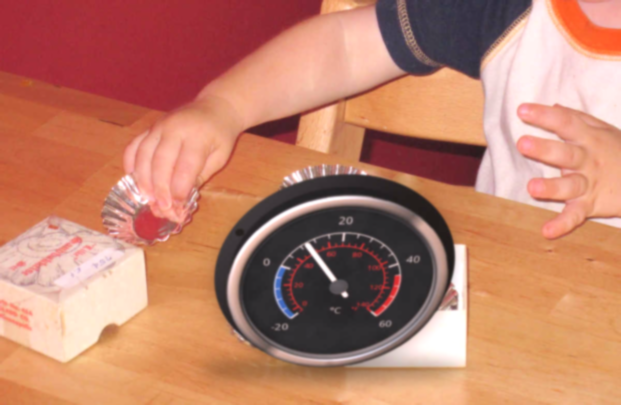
10 °C
